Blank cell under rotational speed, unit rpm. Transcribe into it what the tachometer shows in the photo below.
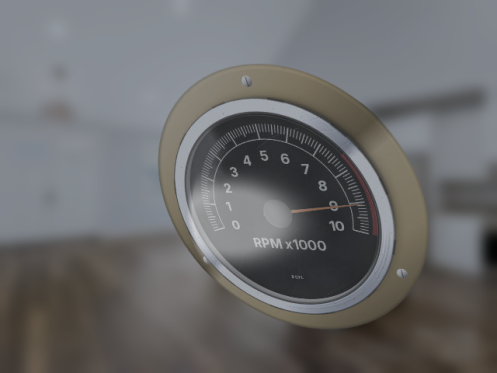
9000 rpm
